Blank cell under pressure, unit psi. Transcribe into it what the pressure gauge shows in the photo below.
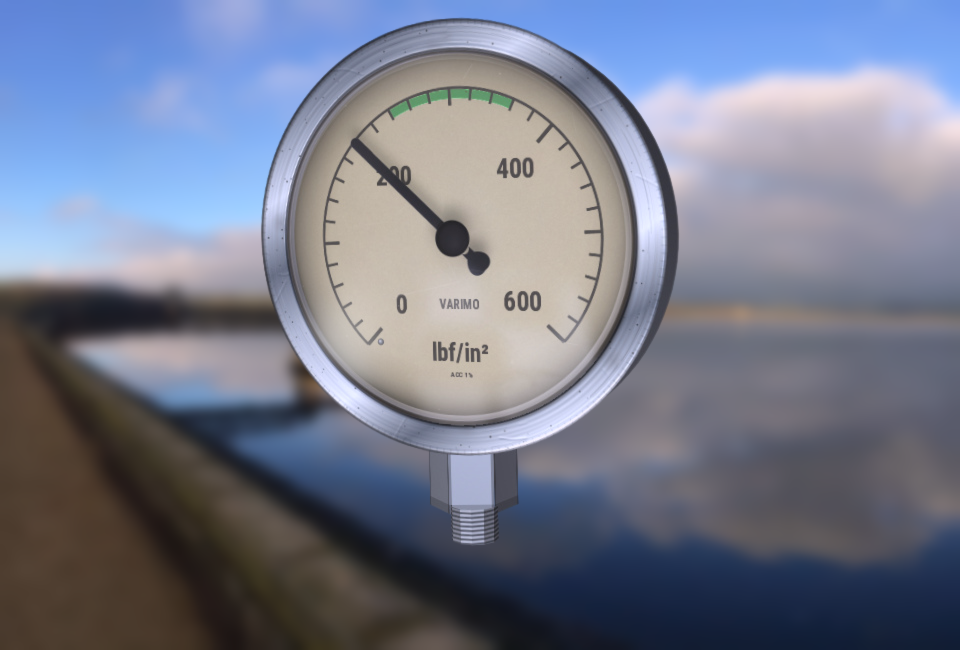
200 psi
